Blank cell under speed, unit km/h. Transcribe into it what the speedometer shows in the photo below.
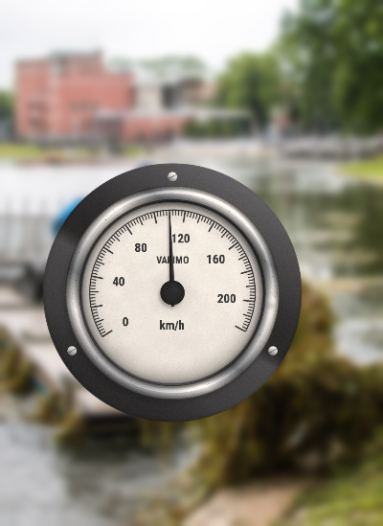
110 km/h
